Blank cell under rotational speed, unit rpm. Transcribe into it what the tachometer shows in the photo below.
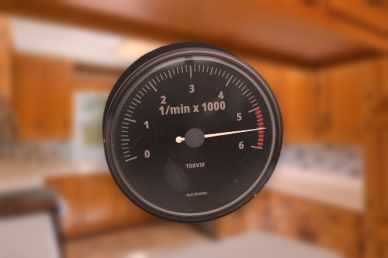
5500 rpm
